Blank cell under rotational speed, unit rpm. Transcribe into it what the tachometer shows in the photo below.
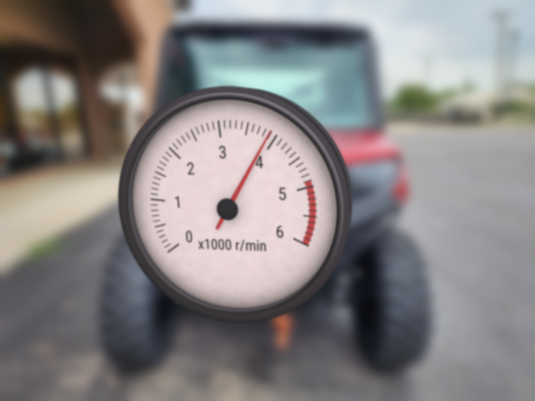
3900 rpm
